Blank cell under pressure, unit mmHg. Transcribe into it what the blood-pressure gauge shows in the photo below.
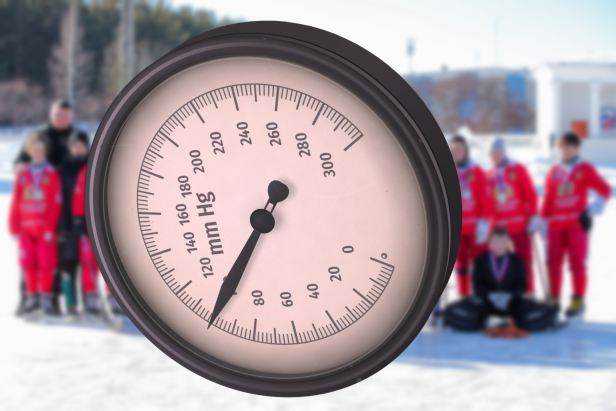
100 mmHg
